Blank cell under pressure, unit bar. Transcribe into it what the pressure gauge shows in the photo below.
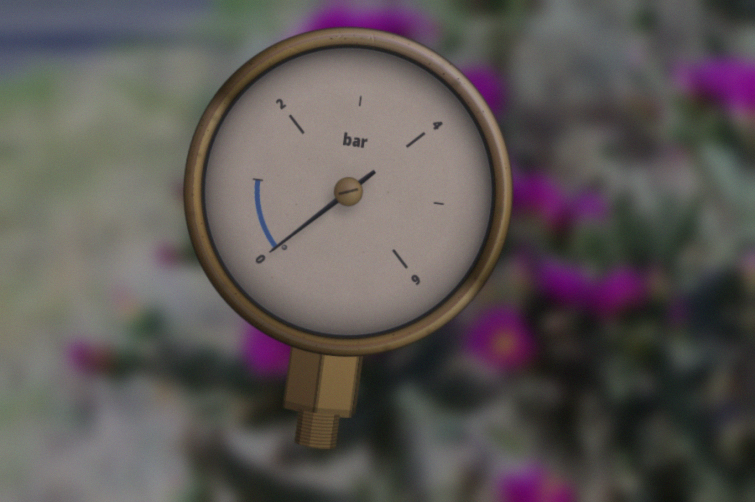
0 bar
